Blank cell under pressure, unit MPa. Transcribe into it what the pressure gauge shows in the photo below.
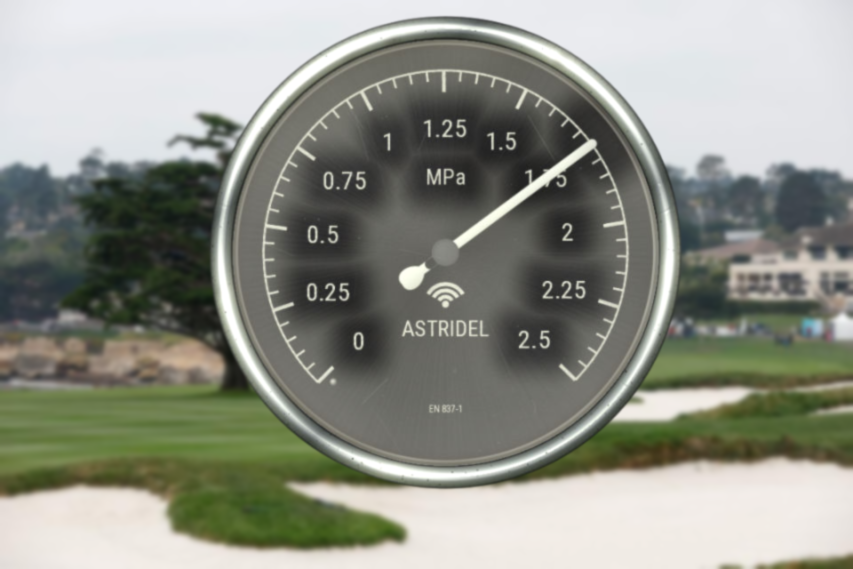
1.75 MPa
